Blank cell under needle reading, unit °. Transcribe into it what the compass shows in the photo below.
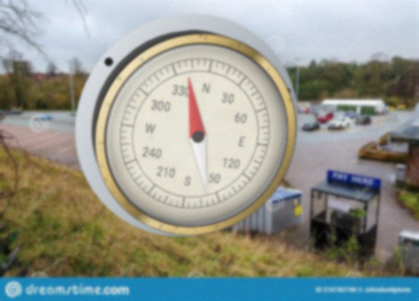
340 °
